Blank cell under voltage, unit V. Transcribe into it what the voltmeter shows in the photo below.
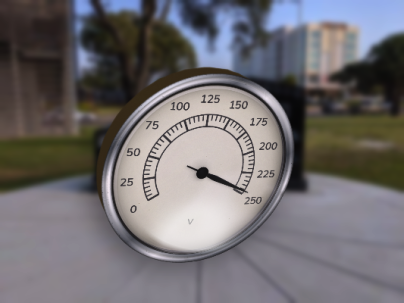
245 V
